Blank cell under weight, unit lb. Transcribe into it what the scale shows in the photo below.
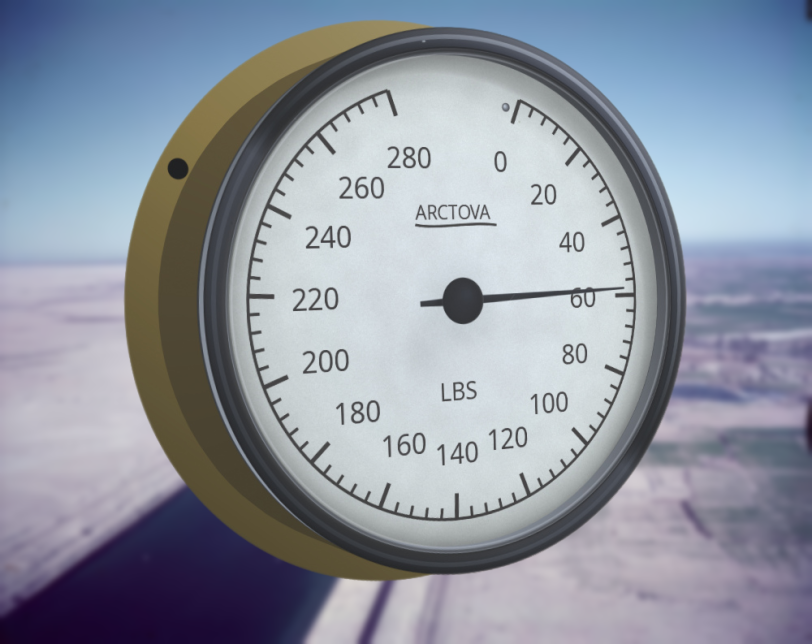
58 lb
